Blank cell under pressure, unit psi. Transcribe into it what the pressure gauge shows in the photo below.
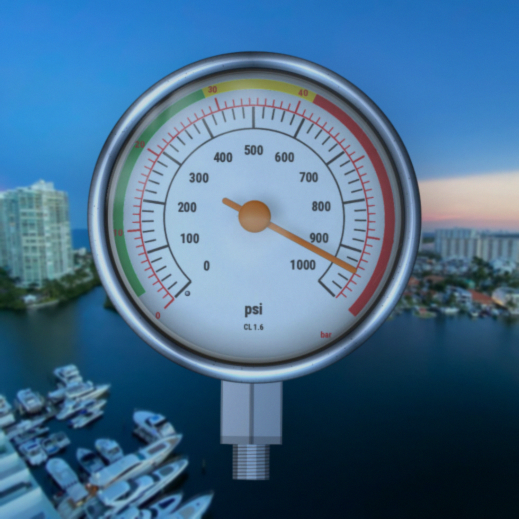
940 psi
